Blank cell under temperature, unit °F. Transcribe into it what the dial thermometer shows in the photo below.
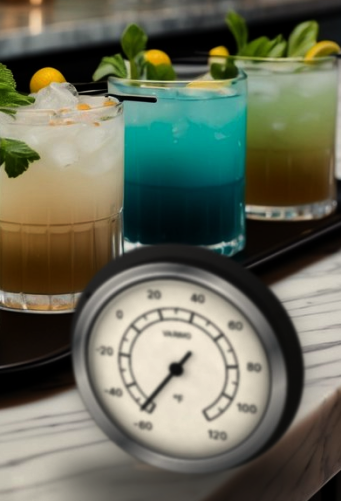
-55 °F
